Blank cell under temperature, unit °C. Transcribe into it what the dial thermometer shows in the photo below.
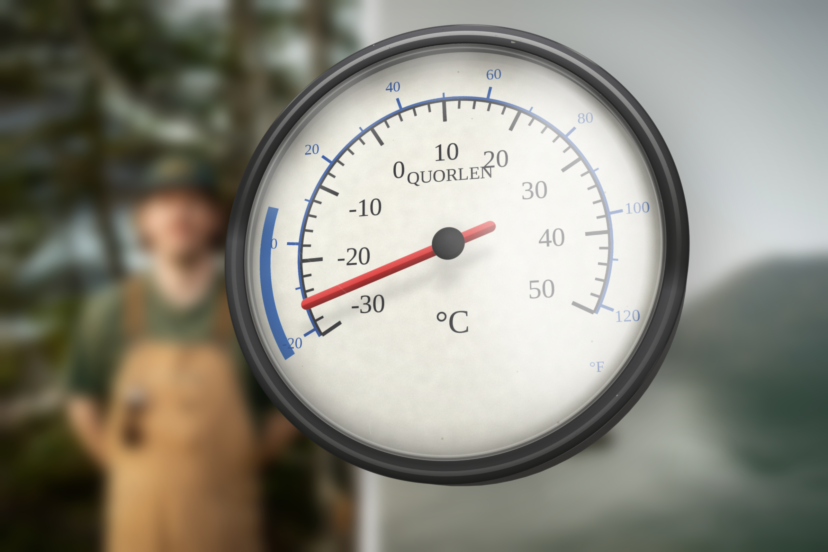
-26 °C
